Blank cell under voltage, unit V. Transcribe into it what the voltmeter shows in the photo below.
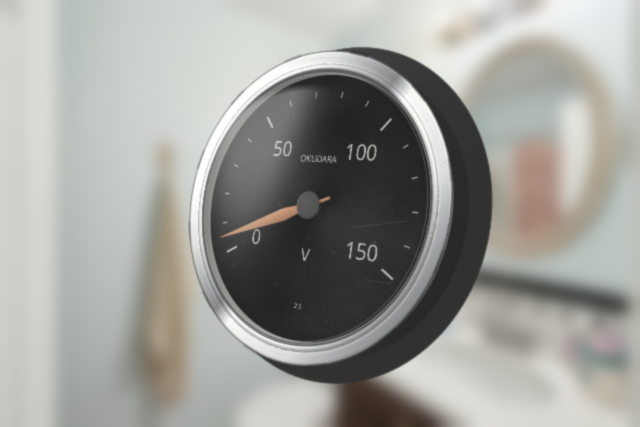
5 V
